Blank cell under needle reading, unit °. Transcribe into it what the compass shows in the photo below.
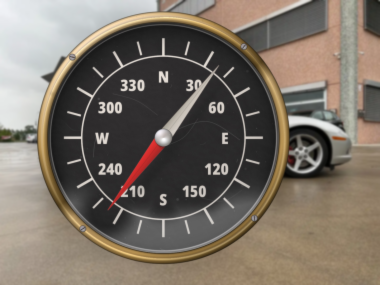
217.5 °
